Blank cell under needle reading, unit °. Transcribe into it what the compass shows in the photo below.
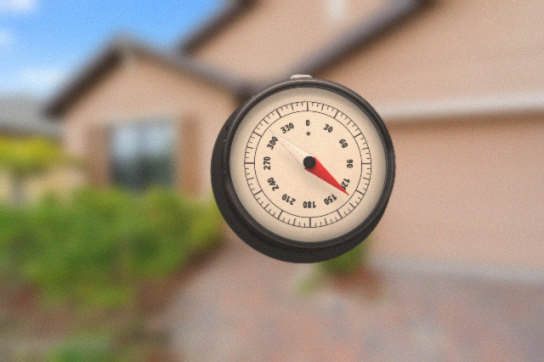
130 °
